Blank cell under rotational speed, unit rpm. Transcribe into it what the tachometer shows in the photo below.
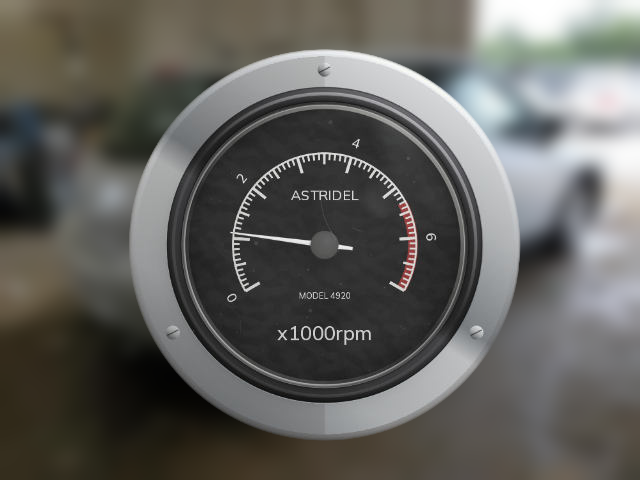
1100 rpm
